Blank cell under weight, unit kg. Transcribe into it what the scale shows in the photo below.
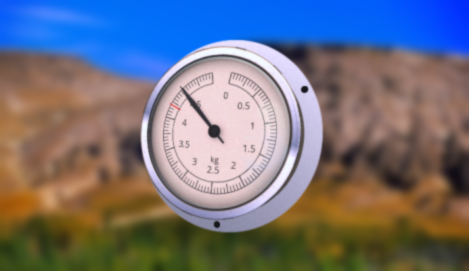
4.5 kg
